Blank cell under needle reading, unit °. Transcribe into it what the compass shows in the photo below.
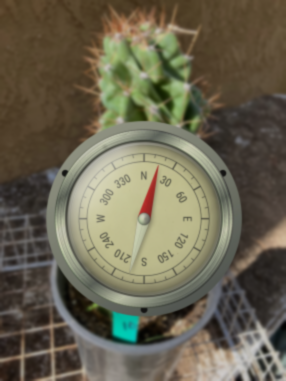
15 °
